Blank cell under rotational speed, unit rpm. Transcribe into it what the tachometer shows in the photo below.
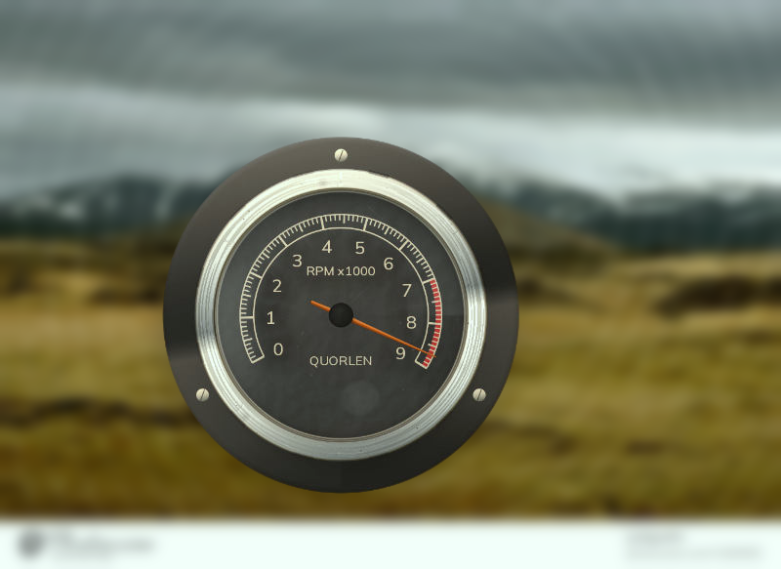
8700 rpm
